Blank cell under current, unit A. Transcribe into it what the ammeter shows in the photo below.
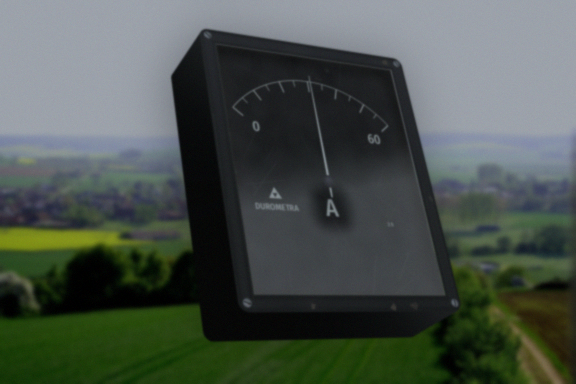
30 A
